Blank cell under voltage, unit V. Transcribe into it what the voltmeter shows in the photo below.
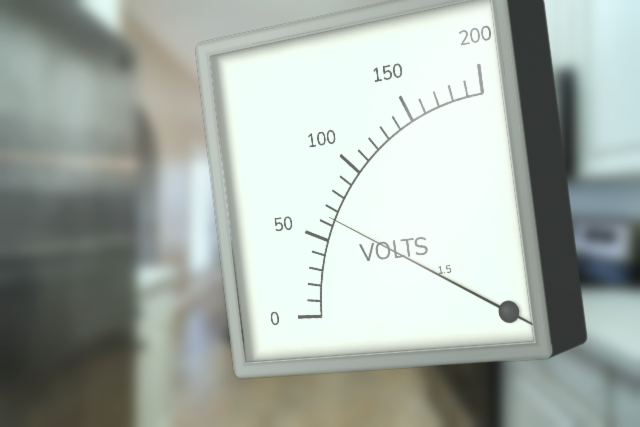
65 V
